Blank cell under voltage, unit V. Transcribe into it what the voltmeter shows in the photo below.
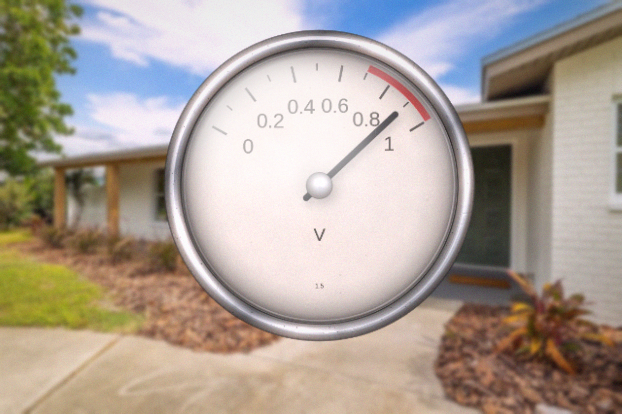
0.9 V
